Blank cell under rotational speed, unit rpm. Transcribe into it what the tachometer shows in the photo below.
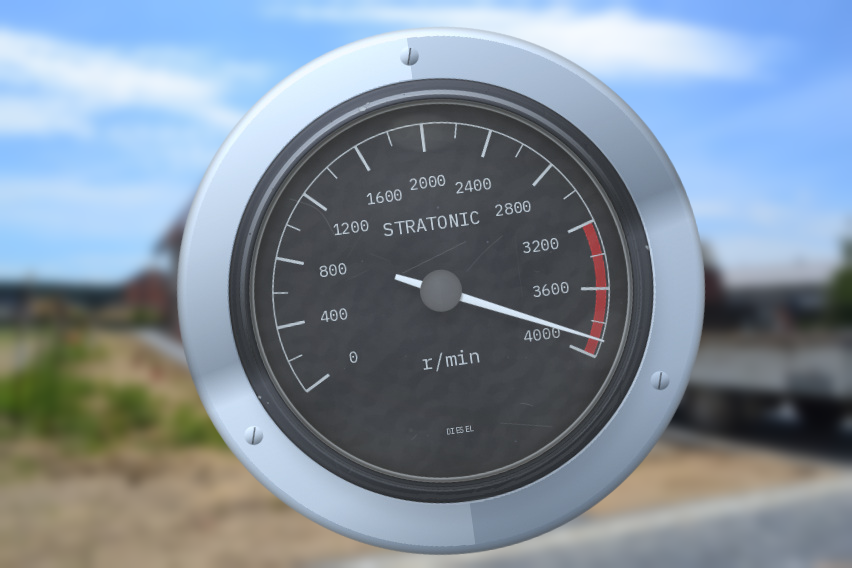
3900 rpm
